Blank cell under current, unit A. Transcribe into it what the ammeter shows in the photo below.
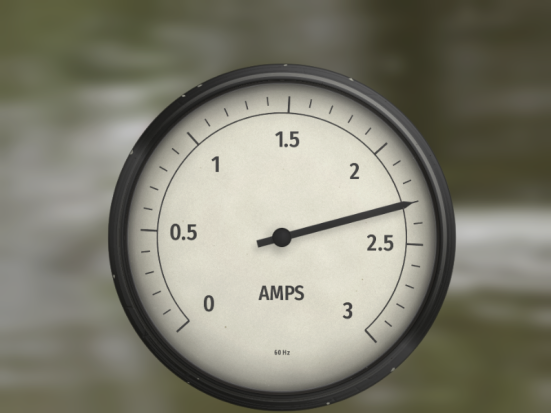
2.3 A
